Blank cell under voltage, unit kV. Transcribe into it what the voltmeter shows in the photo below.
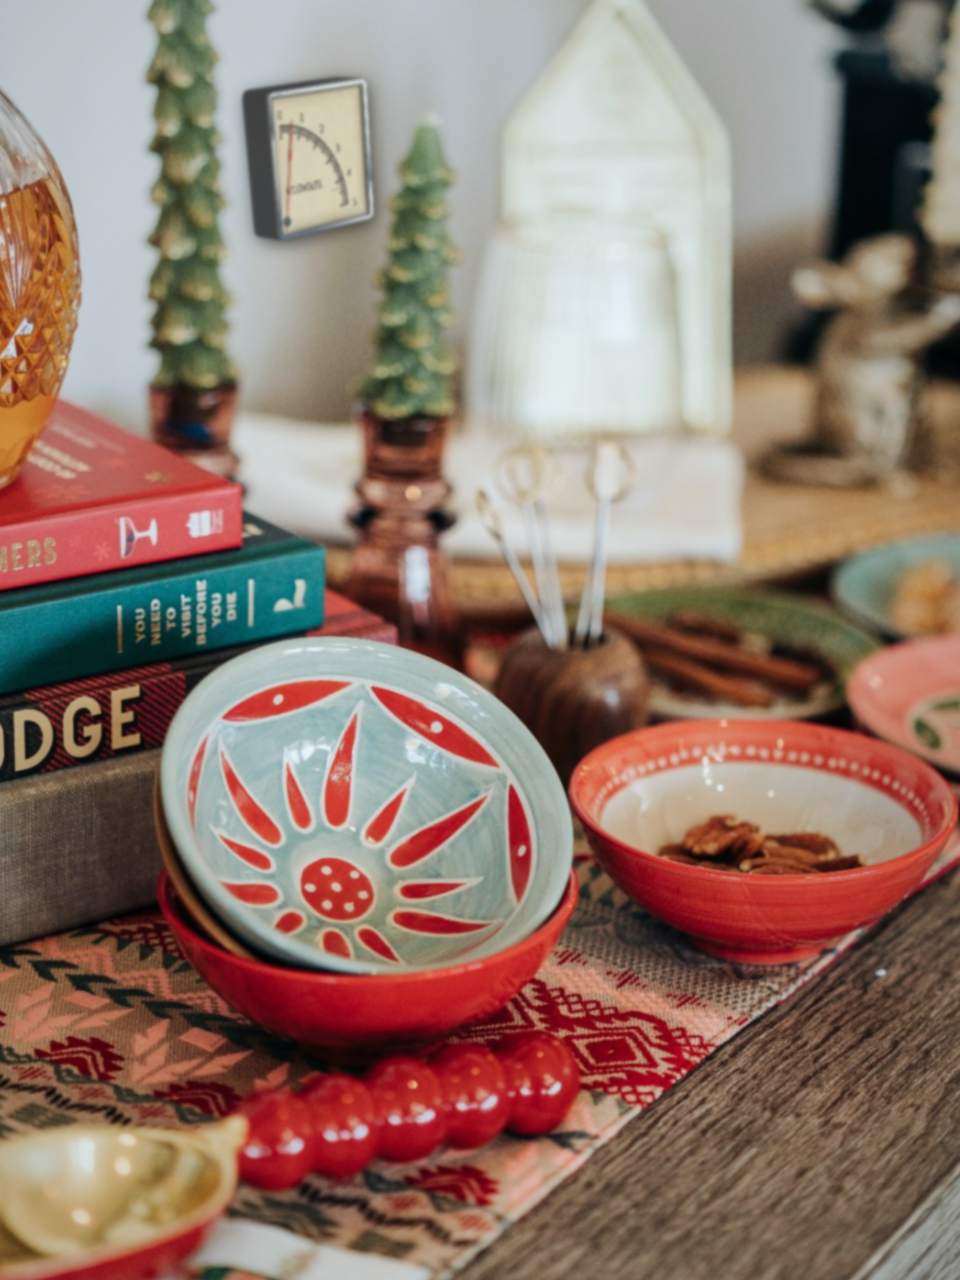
0.5 kV
